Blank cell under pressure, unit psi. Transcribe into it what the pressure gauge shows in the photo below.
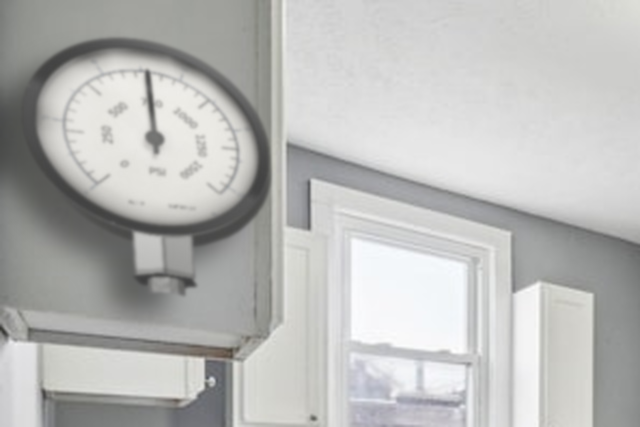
750 psi
